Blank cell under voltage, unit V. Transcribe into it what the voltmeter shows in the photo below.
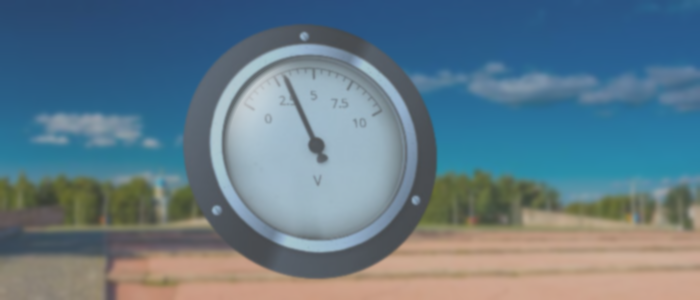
3 V
